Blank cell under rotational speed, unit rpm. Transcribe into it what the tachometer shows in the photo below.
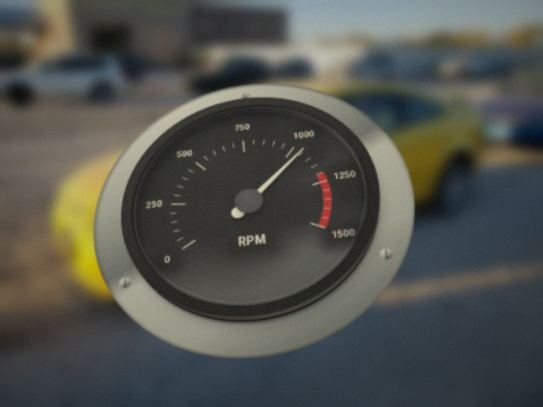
1050 rpm
